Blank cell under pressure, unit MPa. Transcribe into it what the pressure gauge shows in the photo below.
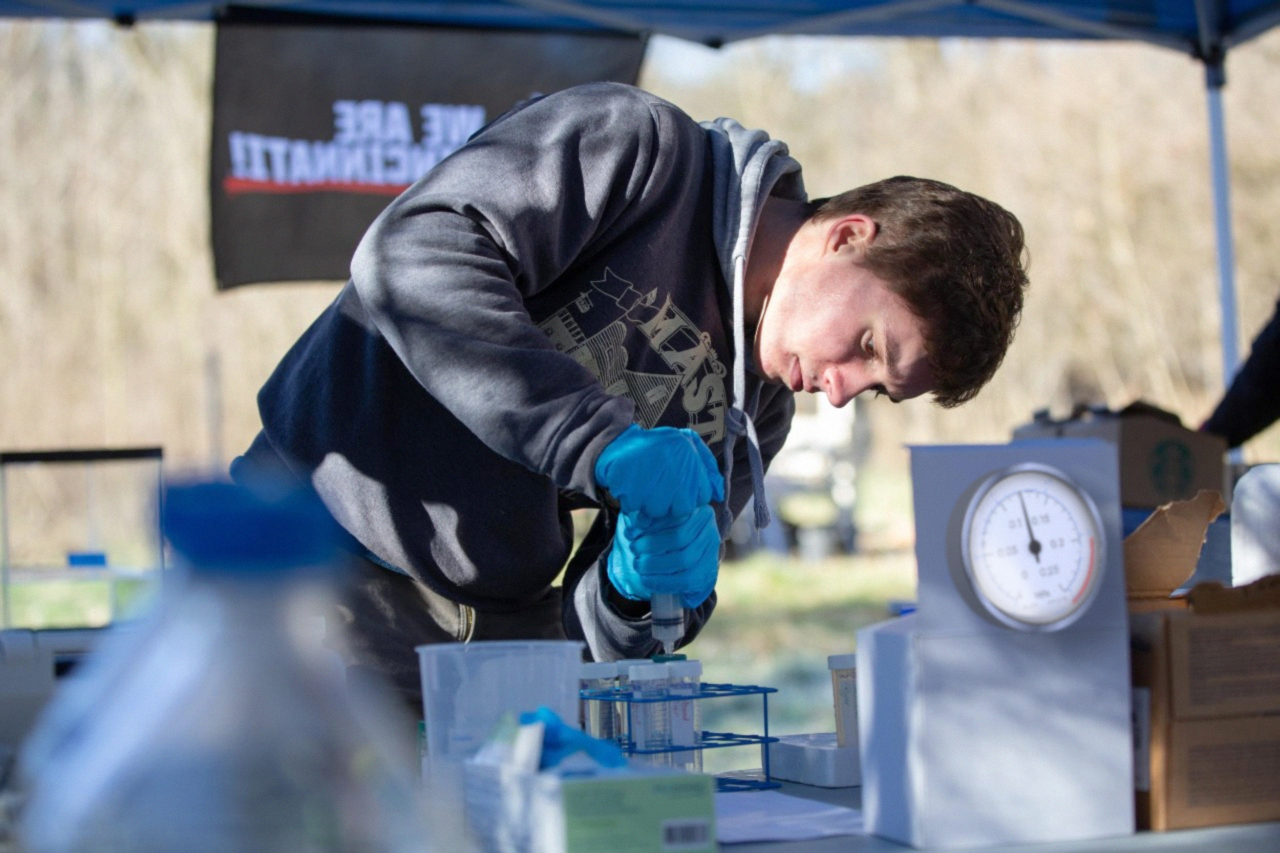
0.12 MPa
